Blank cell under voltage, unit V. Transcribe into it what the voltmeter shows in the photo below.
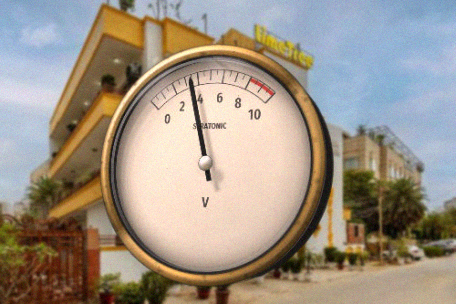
3.5 V
